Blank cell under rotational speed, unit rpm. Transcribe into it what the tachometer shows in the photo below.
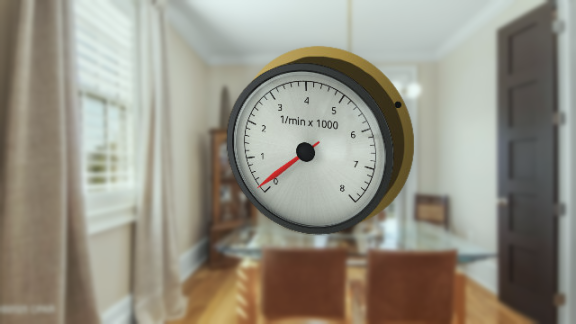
200 rpm
